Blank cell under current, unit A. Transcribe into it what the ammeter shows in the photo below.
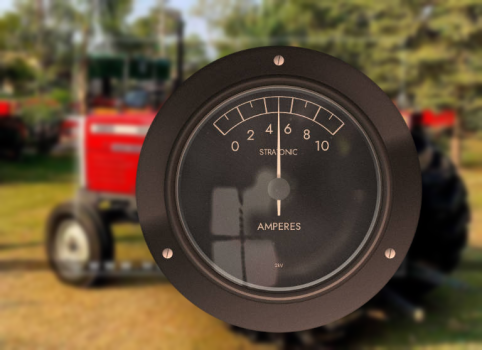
5 A
